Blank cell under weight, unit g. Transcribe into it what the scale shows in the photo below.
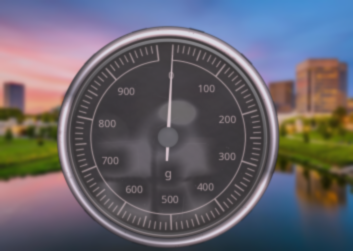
0 g
